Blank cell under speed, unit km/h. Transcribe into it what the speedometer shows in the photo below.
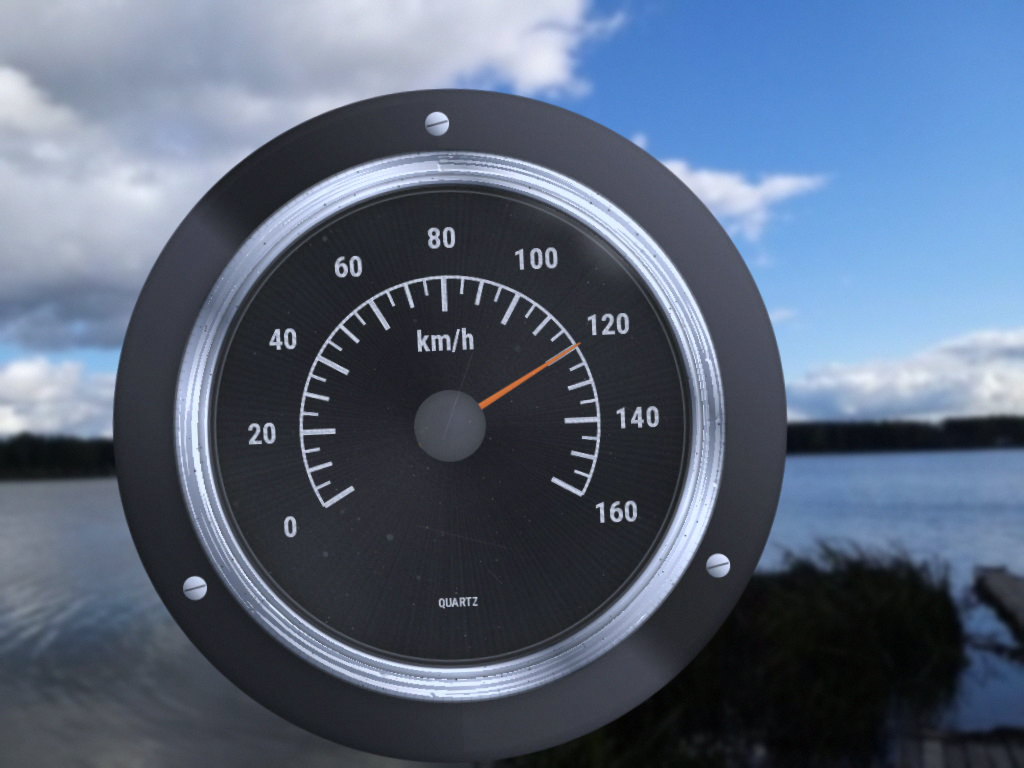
120 km/h
